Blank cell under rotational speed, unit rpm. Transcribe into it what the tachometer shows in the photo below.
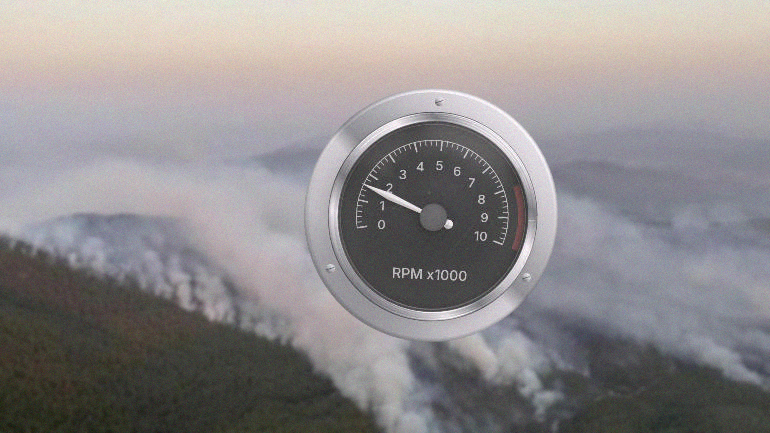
1600 rpm
